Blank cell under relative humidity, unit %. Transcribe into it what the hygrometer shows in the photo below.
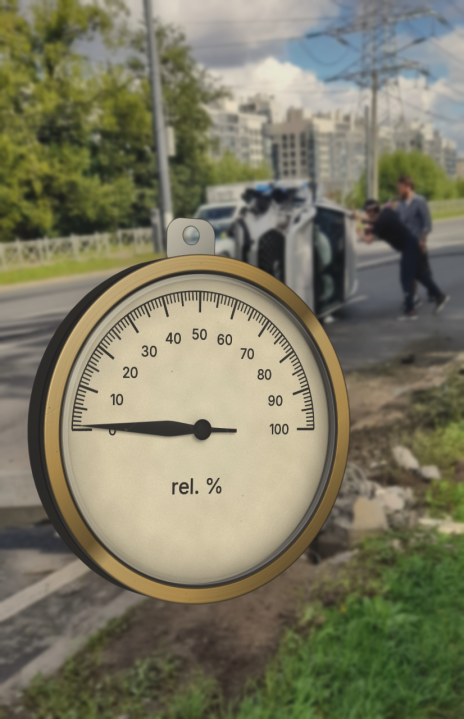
1 %
